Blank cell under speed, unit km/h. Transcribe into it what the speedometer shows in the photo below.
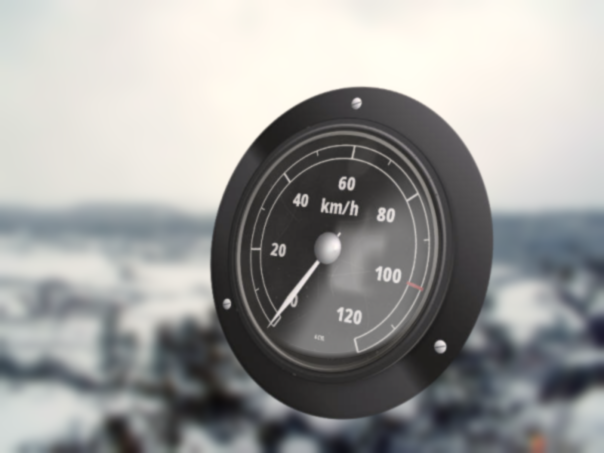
0 km/h
